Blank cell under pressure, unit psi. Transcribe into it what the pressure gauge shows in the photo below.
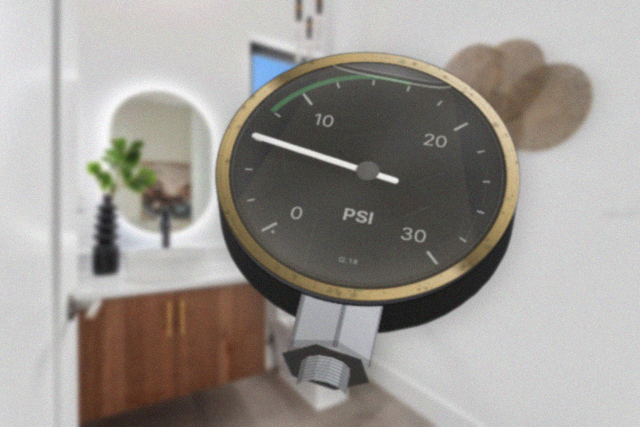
6 psi
